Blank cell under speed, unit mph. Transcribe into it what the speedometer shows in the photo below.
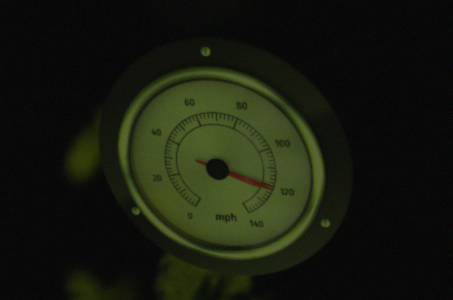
120 mph
